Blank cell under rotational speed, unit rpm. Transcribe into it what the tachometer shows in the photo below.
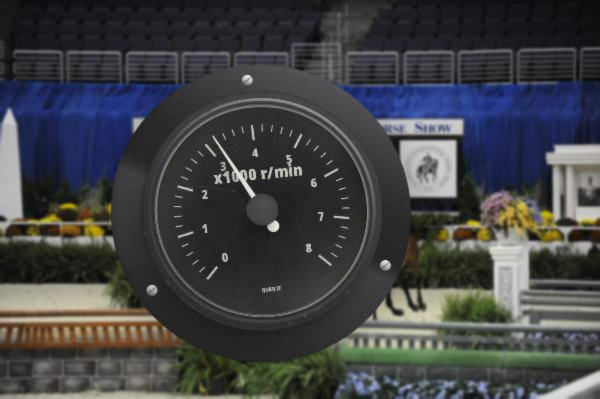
3200 rpm
